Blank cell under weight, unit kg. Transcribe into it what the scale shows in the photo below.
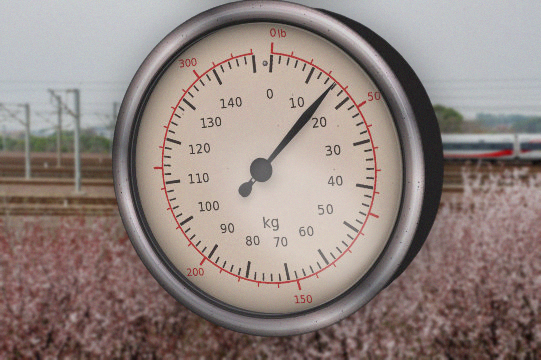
16 kg
